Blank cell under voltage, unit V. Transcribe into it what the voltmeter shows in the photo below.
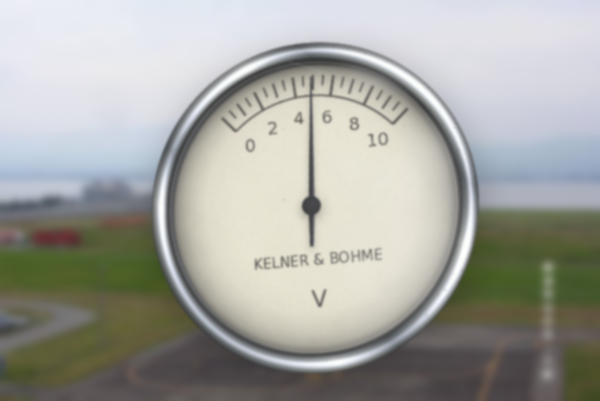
5 V
